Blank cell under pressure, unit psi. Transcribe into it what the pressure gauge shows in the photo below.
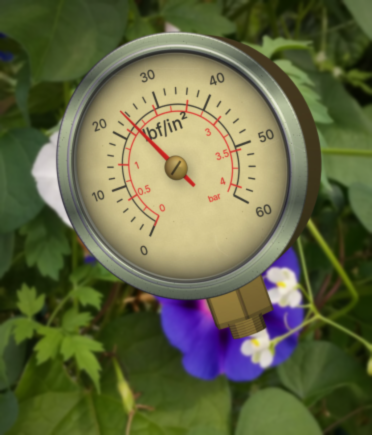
24 psi
